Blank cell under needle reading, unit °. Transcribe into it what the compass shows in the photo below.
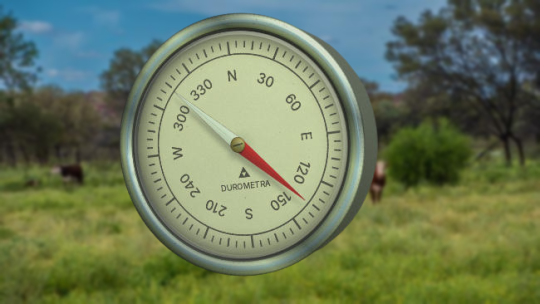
135 °
